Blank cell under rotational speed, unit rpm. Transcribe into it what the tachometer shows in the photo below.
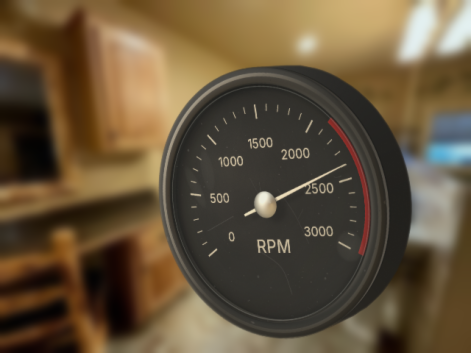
2400 rpm
